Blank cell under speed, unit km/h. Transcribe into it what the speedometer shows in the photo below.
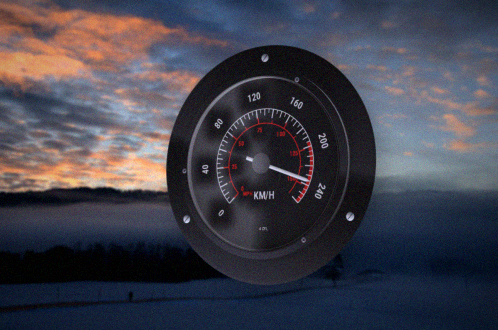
235 km/h
